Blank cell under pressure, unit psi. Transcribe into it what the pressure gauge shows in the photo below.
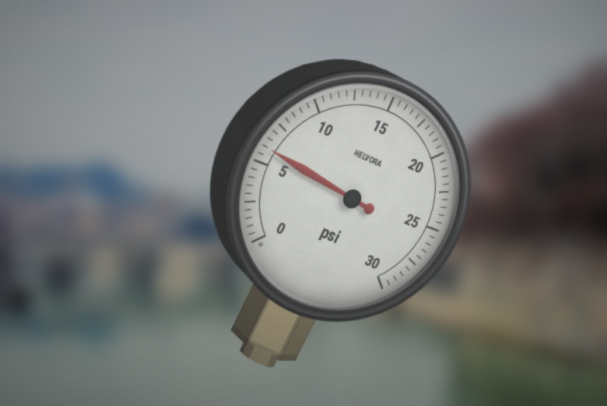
6 psi
